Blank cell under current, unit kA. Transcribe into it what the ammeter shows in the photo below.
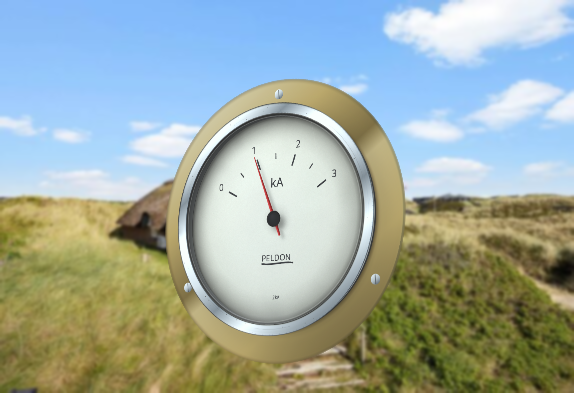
1 kA
